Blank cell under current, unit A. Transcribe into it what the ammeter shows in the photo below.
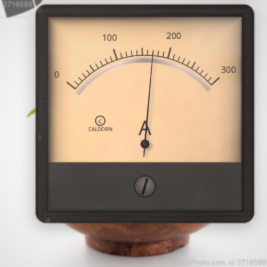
170 A
